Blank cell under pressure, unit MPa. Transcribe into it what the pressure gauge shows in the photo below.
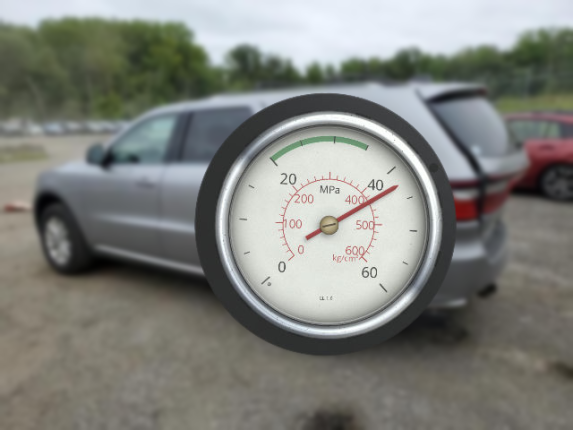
42.5 MPa
